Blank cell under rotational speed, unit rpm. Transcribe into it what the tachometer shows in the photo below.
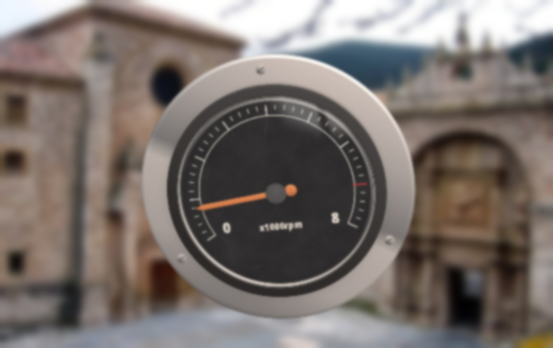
800 rpm
